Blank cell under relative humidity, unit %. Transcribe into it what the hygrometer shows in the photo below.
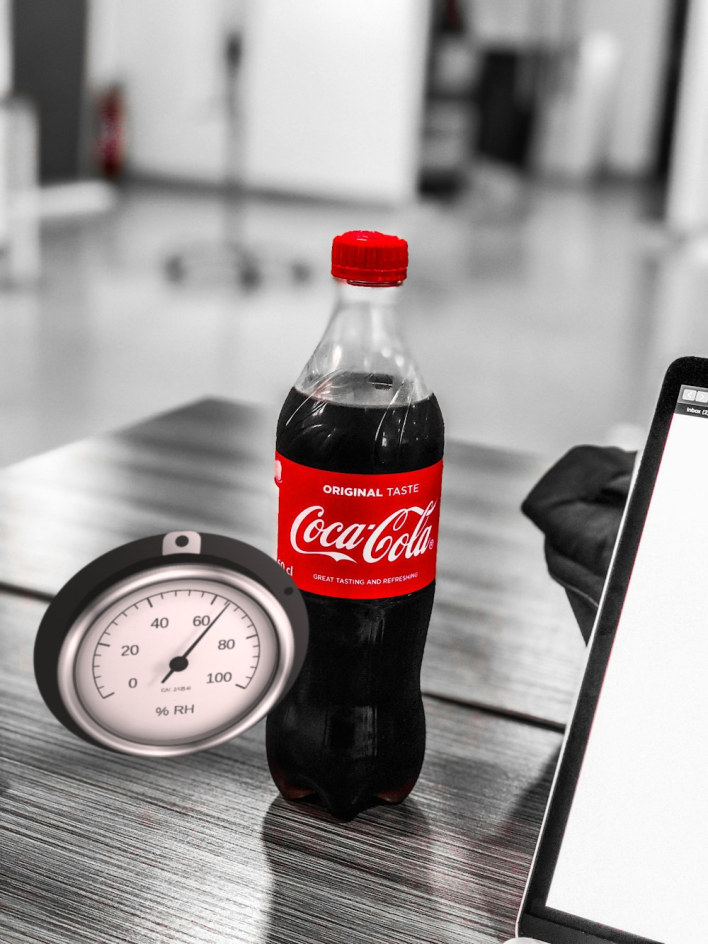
64 %
